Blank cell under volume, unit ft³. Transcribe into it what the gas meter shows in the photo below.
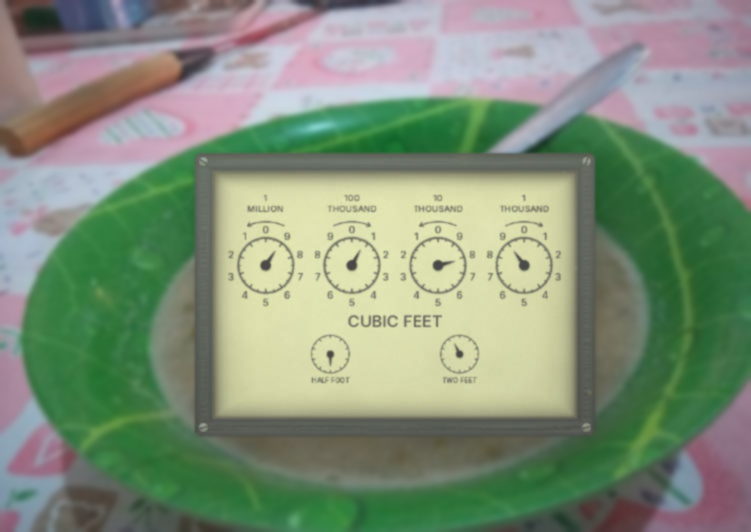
907900 ft³
